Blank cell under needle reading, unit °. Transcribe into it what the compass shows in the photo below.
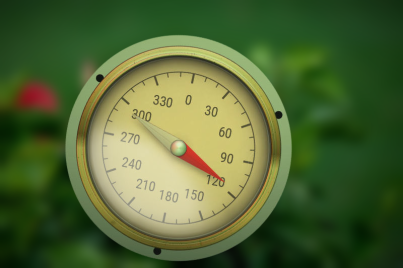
115 °
